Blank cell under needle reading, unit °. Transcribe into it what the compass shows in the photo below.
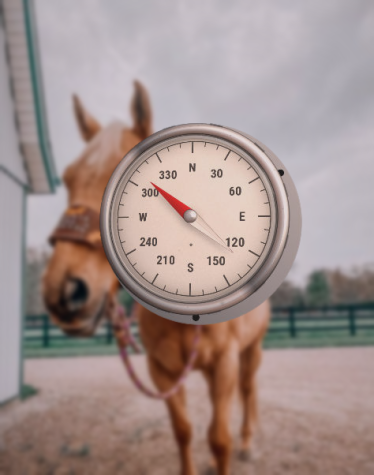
310 °
